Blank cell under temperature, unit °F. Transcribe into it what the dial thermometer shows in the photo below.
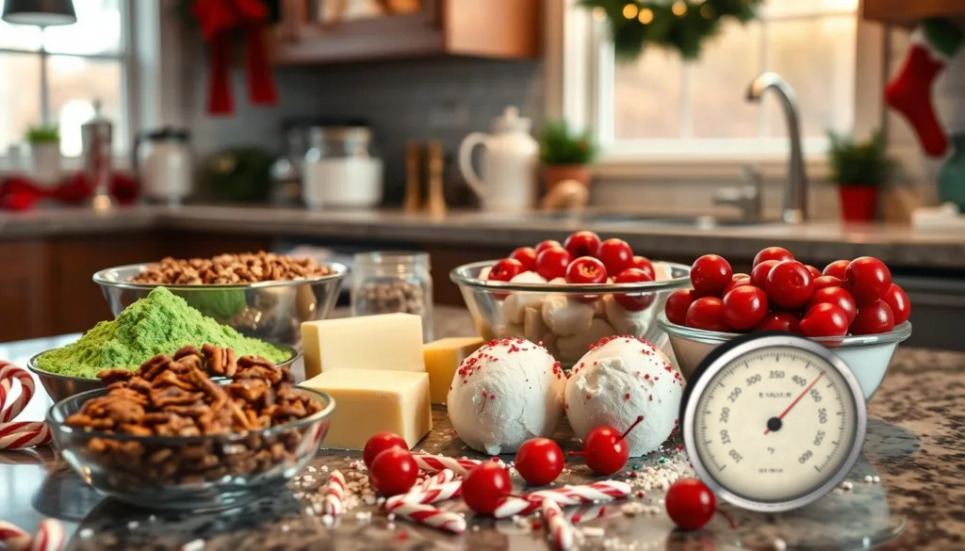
425 °F
